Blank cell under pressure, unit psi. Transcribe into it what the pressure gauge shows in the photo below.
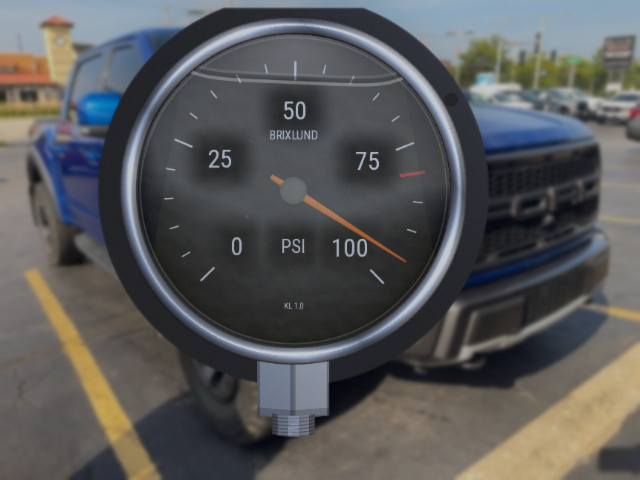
95 psi
